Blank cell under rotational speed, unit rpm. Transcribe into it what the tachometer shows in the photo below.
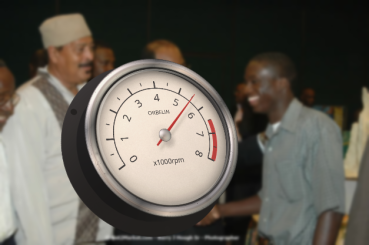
5500 rpm
